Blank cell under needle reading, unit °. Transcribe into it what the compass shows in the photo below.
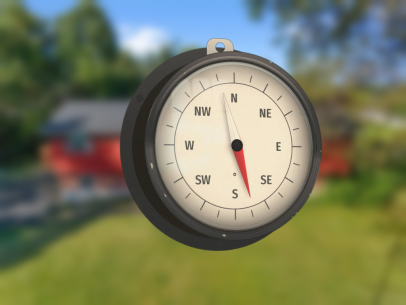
165 °
